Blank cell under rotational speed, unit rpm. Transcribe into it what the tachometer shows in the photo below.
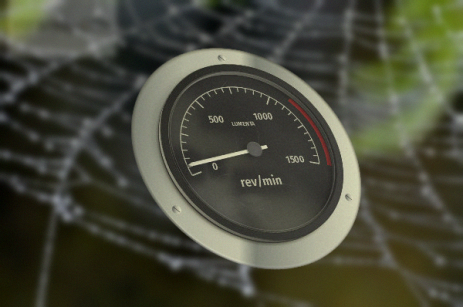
50 rpm
